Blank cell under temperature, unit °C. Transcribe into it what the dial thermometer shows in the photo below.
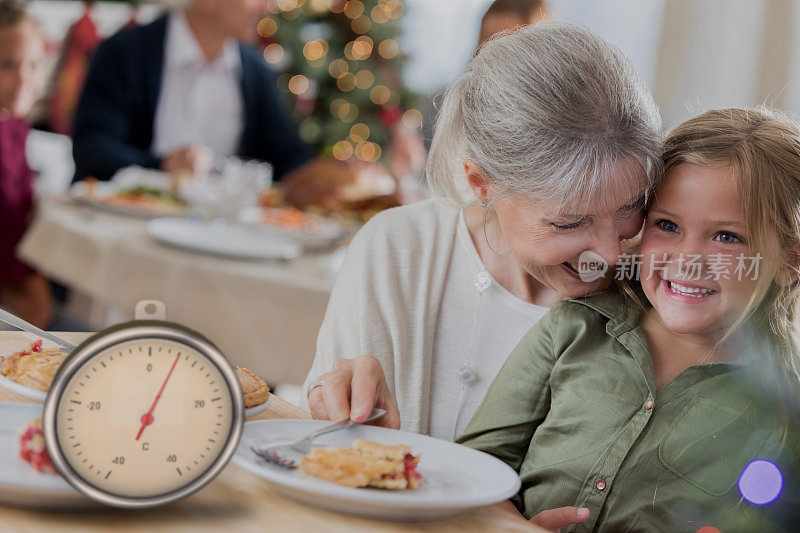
6 °C
